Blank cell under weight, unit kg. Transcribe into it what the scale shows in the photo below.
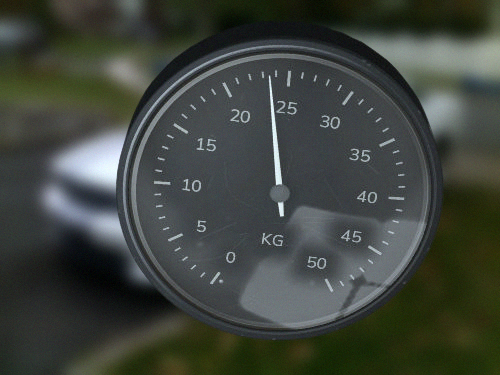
23.5 kg
